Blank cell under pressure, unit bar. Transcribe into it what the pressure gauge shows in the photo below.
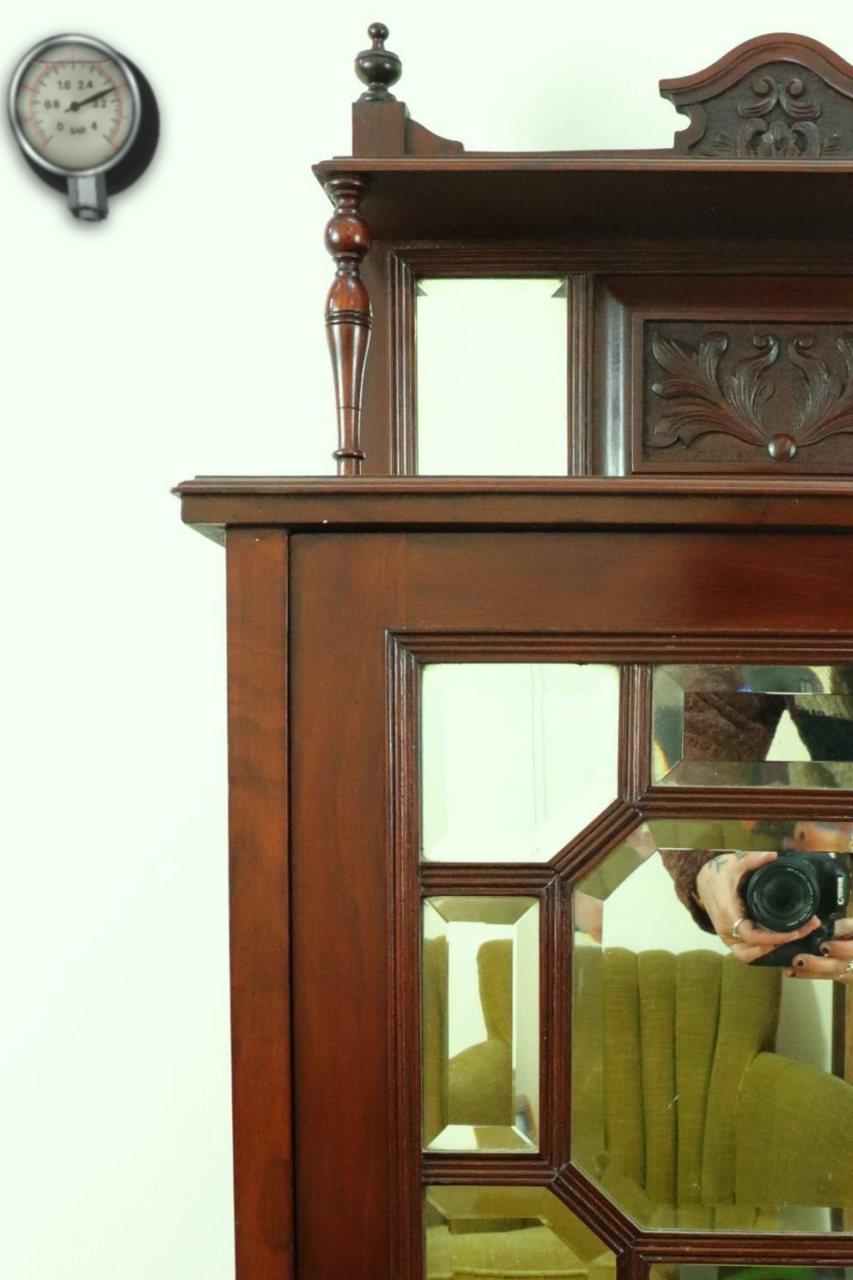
3 bar
